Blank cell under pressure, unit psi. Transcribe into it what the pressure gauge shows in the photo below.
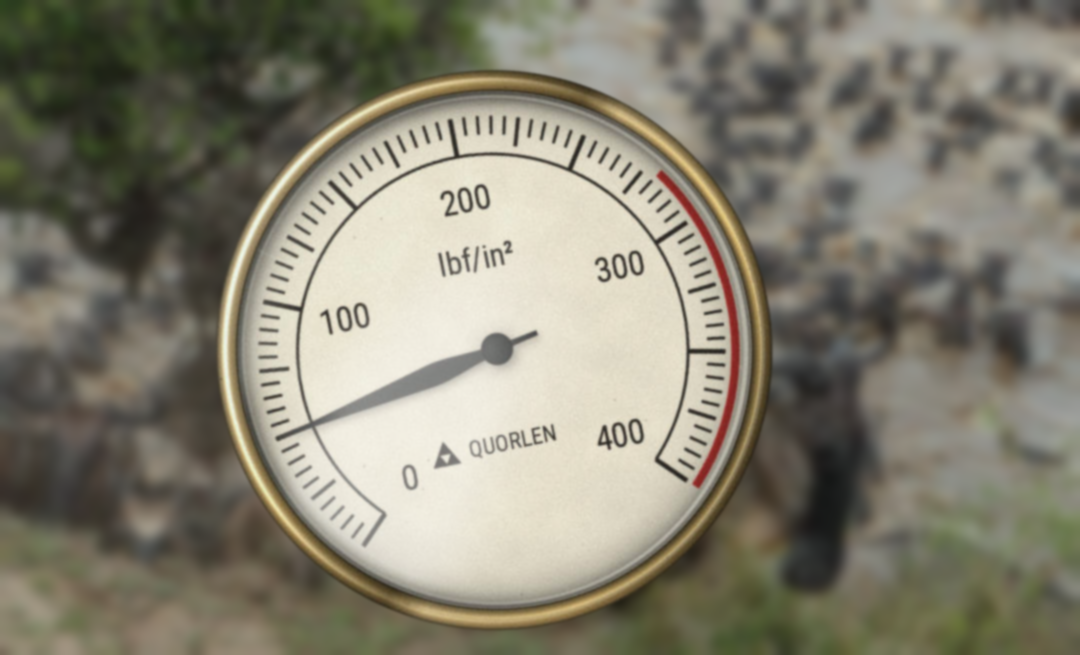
50 psi
